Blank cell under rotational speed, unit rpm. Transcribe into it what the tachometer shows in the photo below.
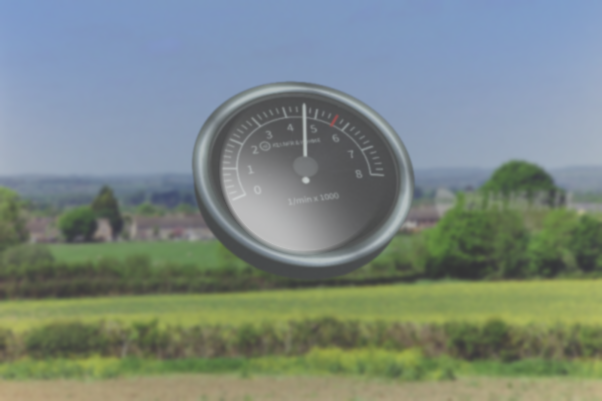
4600 rpm
